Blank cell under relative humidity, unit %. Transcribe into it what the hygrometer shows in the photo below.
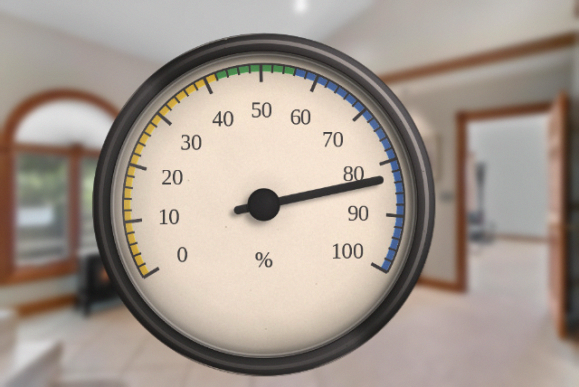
83 %
